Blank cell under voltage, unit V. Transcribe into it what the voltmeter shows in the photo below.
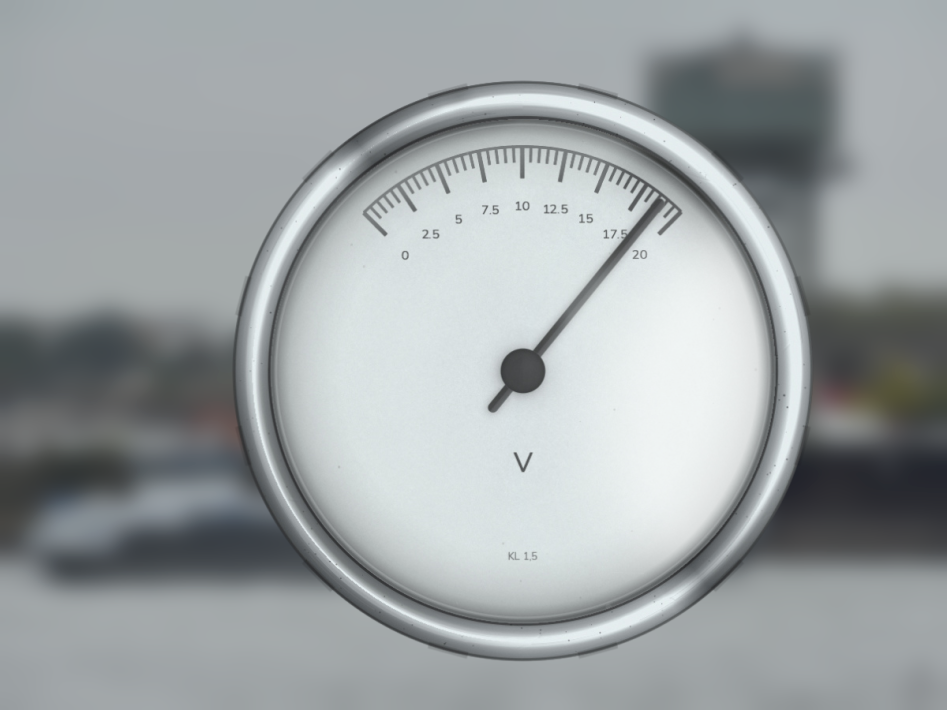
18.75 V
